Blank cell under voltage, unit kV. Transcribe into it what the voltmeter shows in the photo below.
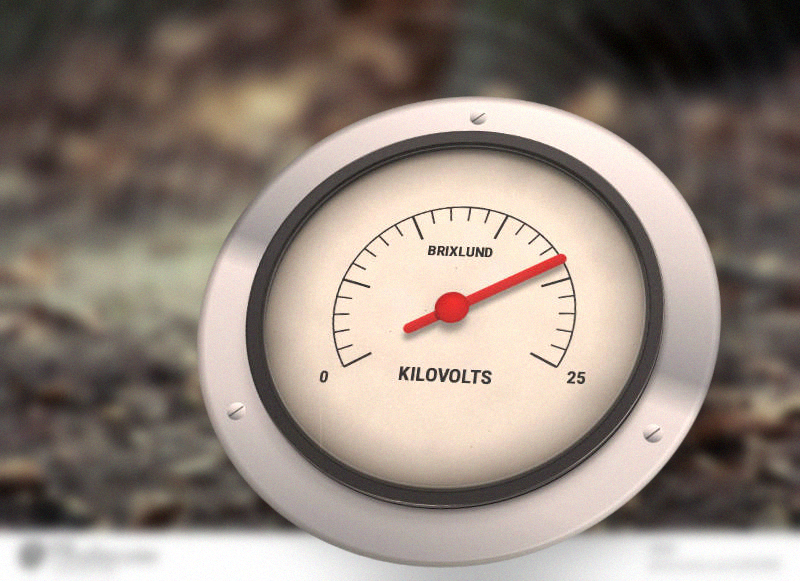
19 kV
